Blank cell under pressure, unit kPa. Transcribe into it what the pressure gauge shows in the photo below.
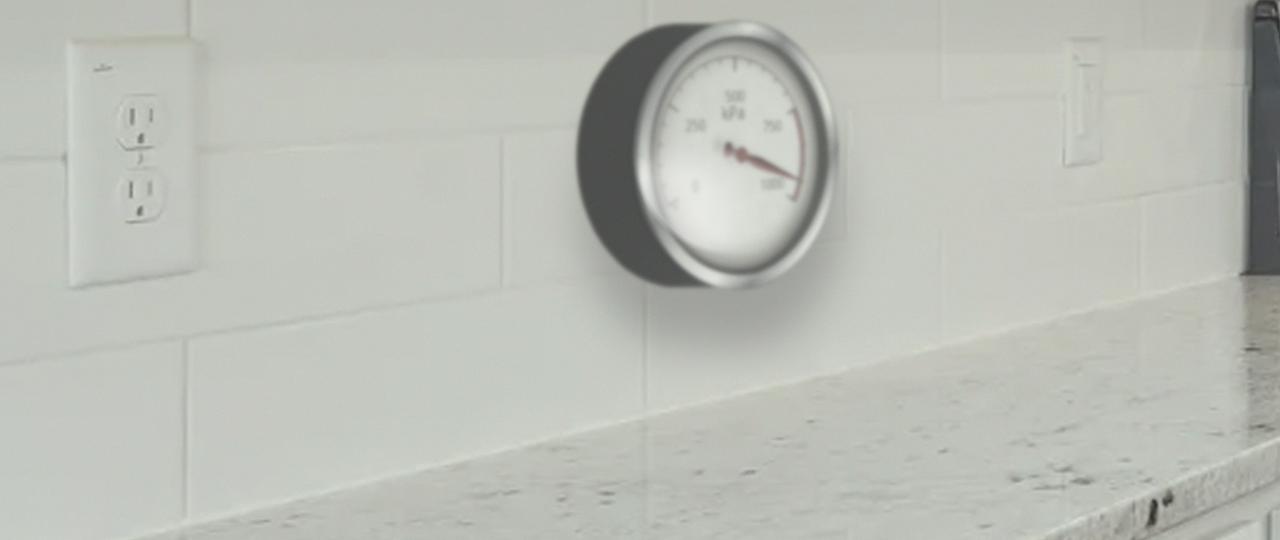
950 kPa
